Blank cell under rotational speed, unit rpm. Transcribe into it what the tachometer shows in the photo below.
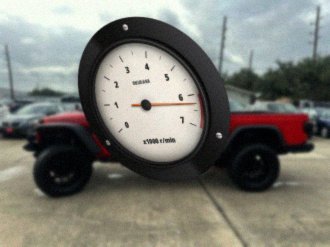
6250 rpm
